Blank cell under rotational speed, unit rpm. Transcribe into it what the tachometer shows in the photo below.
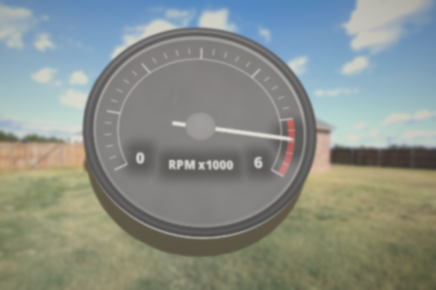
5400 rpm
